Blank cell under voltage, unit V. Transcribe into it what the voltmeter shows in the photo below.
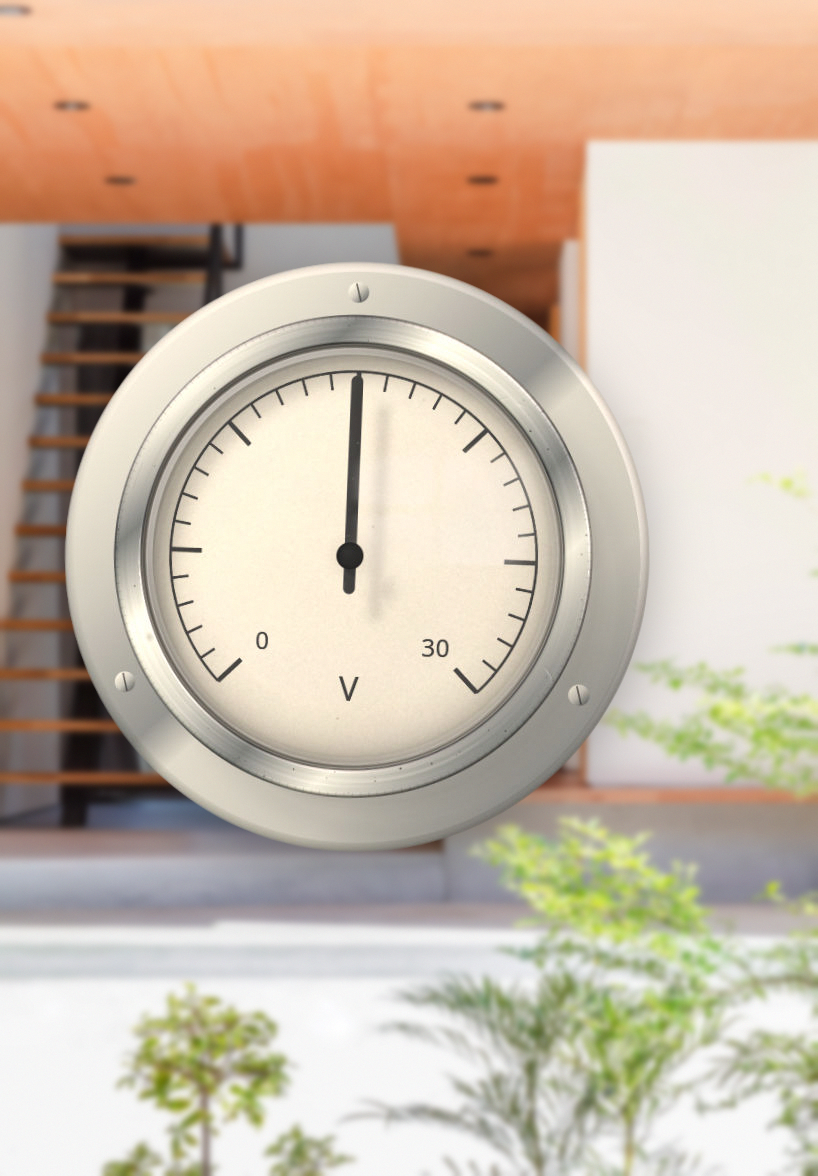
15 V
